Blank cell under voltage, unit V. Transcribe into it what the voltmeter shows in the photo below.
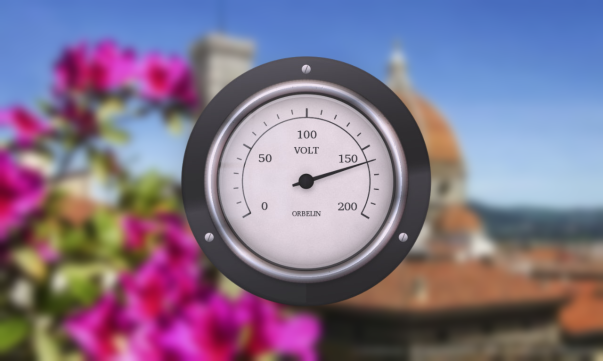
160 V
